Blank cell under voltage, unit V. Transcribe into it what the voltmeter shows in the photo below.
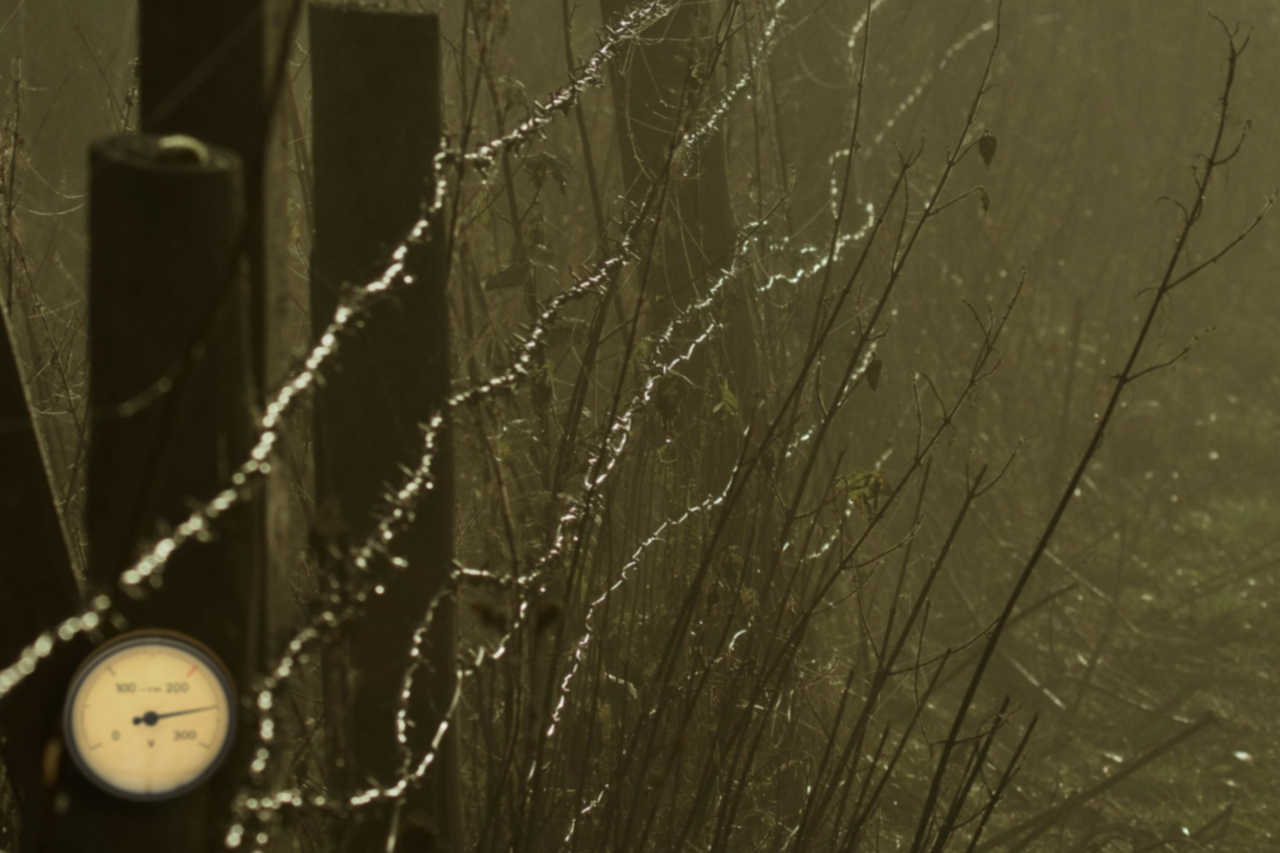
250 V
